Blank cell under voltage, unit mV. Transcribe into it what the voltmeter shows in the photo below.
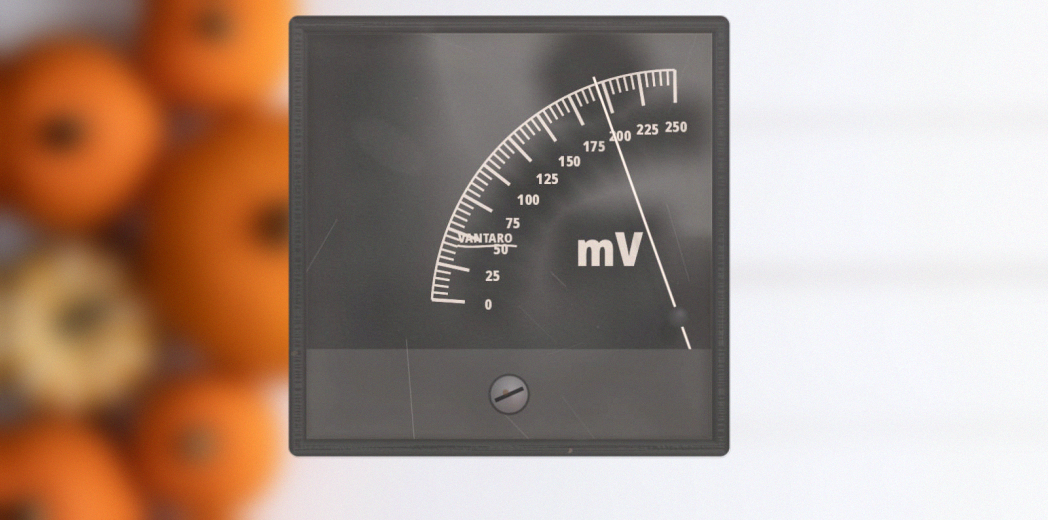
195 mV
